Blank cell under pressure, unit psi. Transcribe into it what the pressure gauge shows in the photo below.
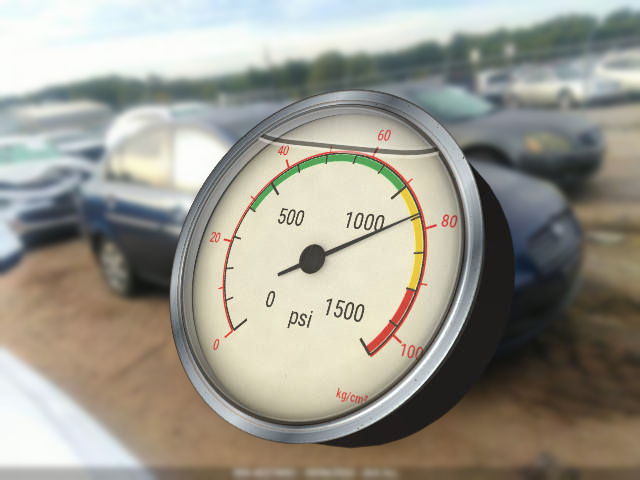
1100 psi
